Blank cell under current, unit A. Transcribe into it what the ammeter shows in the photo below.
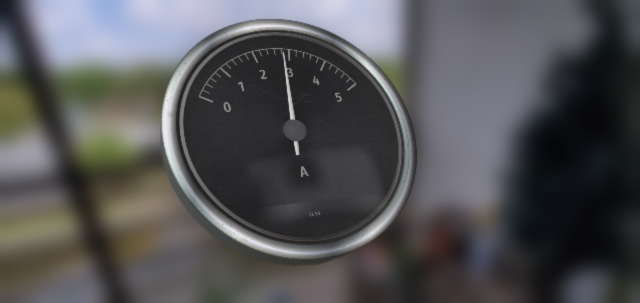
2.8 A
